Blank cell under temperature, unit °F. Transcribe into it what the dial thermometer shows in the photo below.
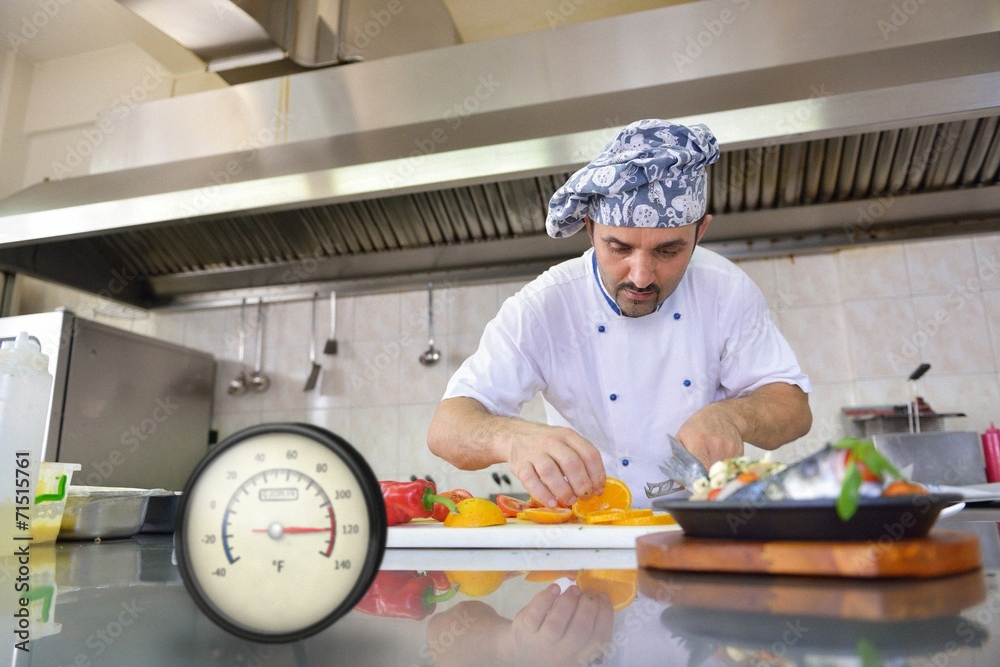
120 °F
